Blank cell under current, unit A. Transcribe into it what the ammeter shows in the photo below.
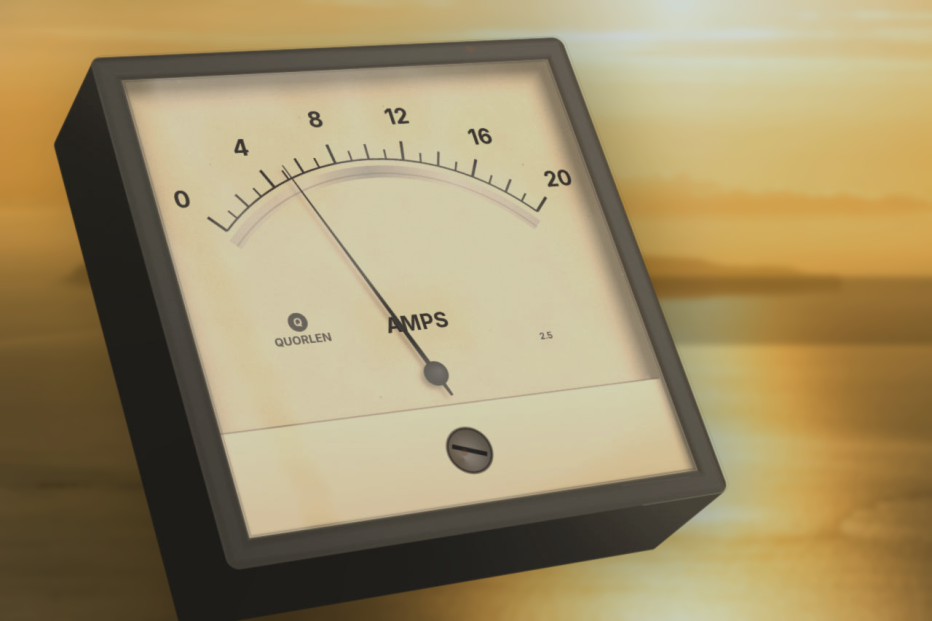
5 A
